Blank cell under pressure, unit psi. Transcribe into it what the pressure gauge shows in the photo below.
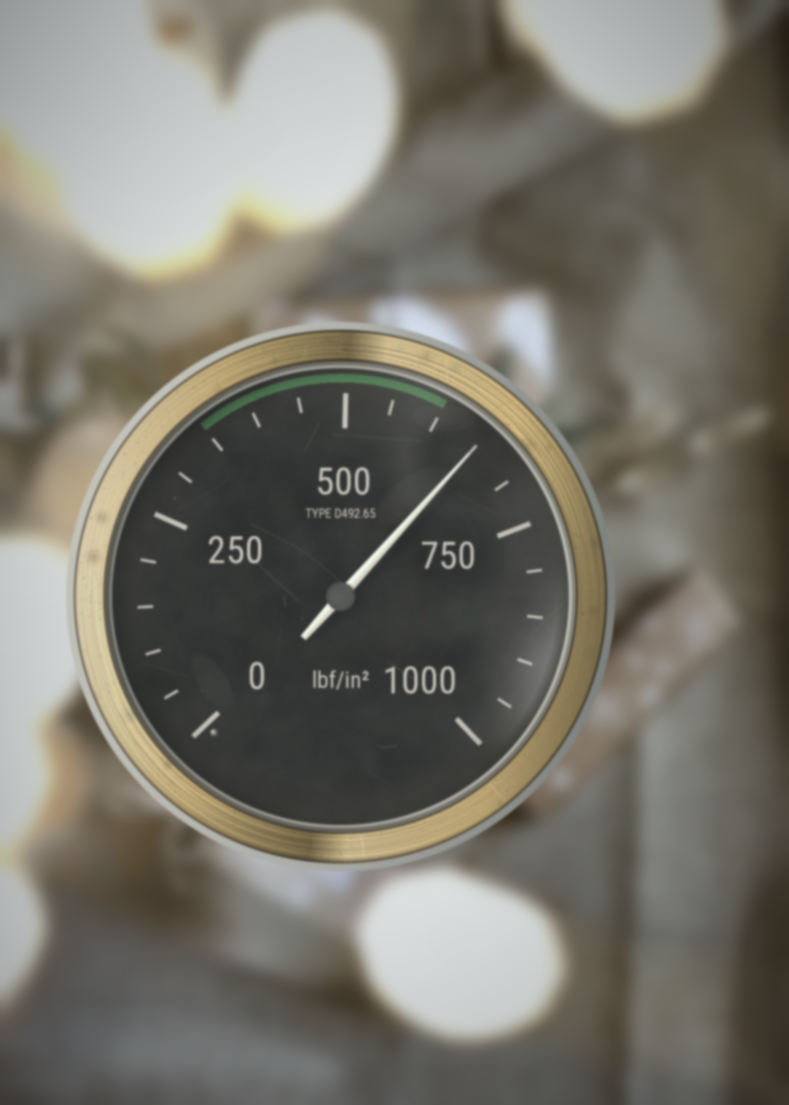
650 psi
